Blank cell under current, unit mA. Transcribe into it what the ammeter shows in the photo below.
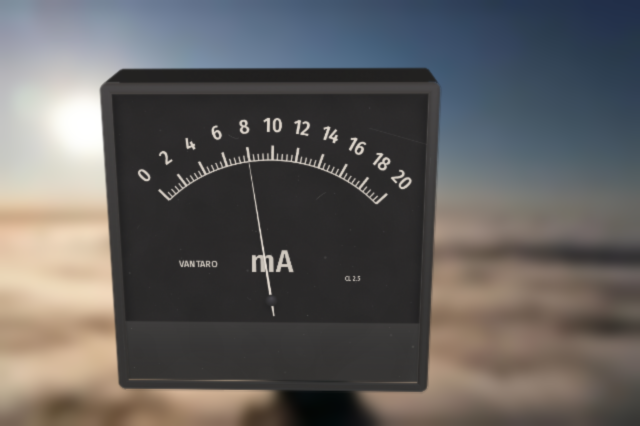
8 mA
